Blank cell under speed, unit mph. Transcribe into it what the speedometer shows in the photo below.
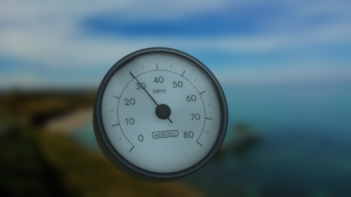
30 mph
